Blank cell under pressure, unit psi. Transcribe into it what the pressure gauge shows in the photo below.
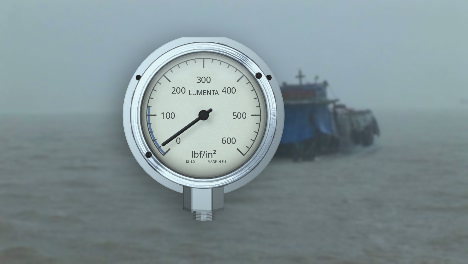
20 psi
